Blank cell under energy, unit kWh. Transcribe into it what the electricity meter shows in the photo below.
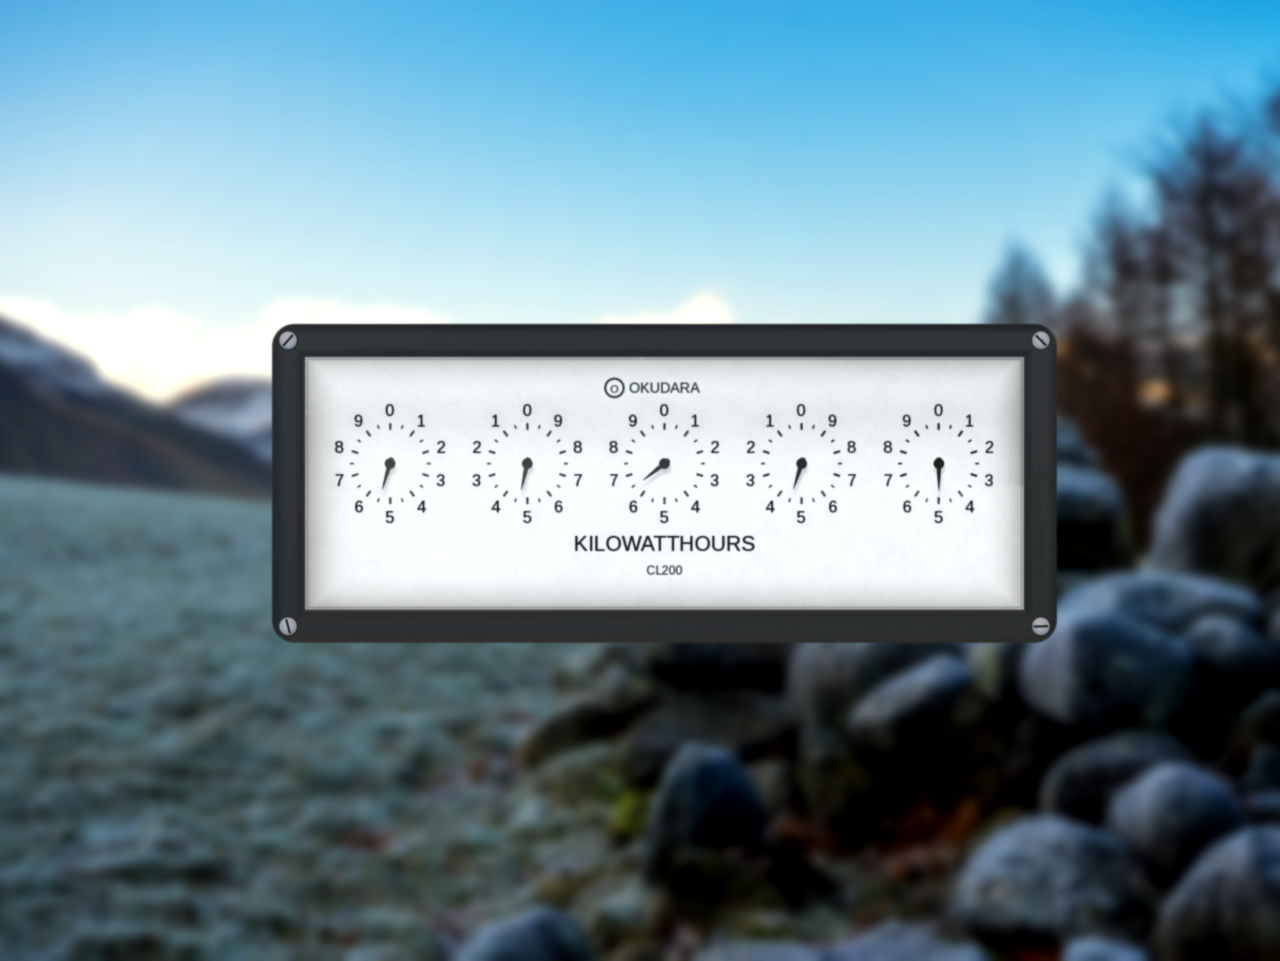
54645 kWh
